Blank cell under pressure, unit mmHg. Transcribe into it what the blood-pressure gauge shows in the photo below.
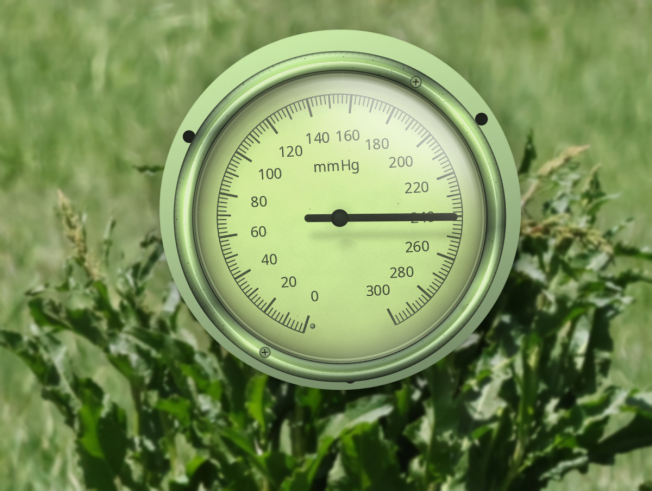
240 mmHg
